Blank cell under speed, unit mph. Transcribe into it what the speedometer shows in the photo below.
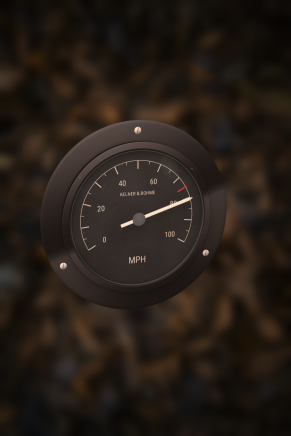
80 mph
